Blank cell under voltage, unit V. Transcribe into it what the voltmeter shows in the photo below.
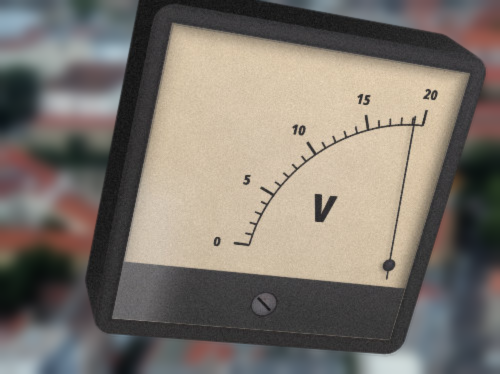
19 V
